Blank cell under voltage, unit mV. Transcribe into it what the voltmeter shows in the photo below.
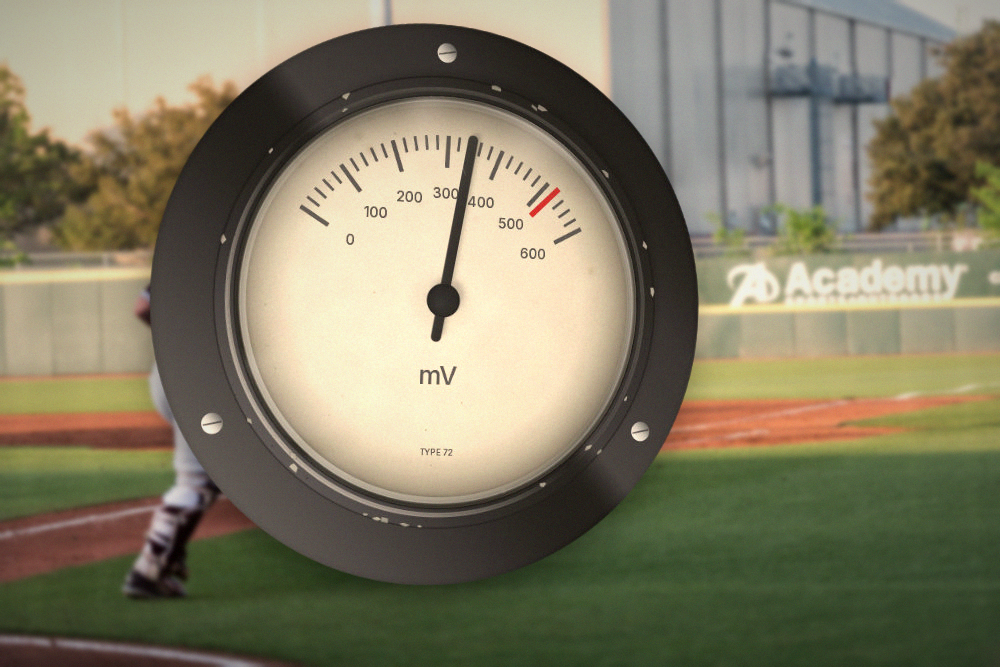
340 mV
